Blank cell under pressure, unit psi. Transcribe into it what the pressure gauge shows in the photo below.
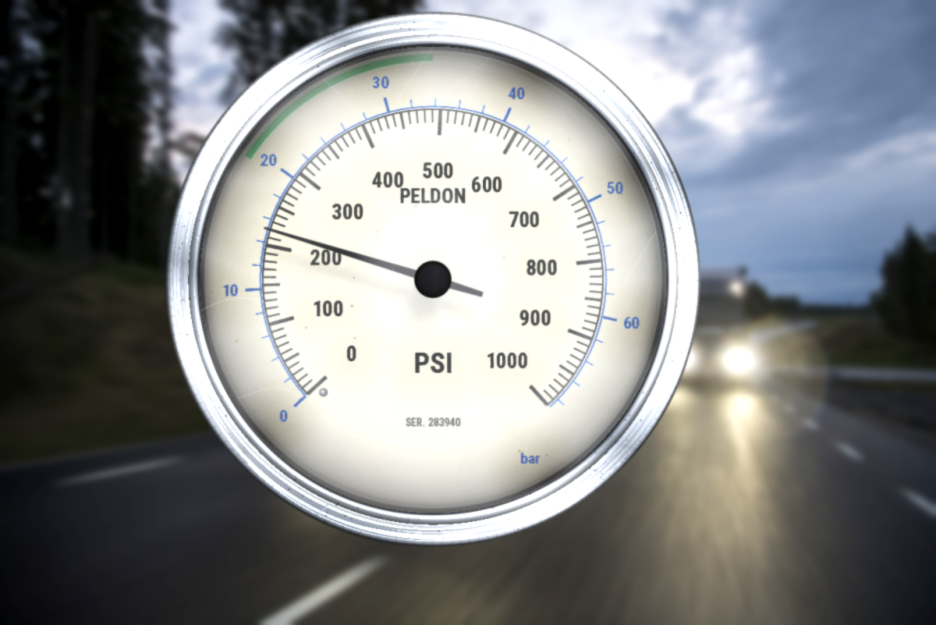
220 psi
